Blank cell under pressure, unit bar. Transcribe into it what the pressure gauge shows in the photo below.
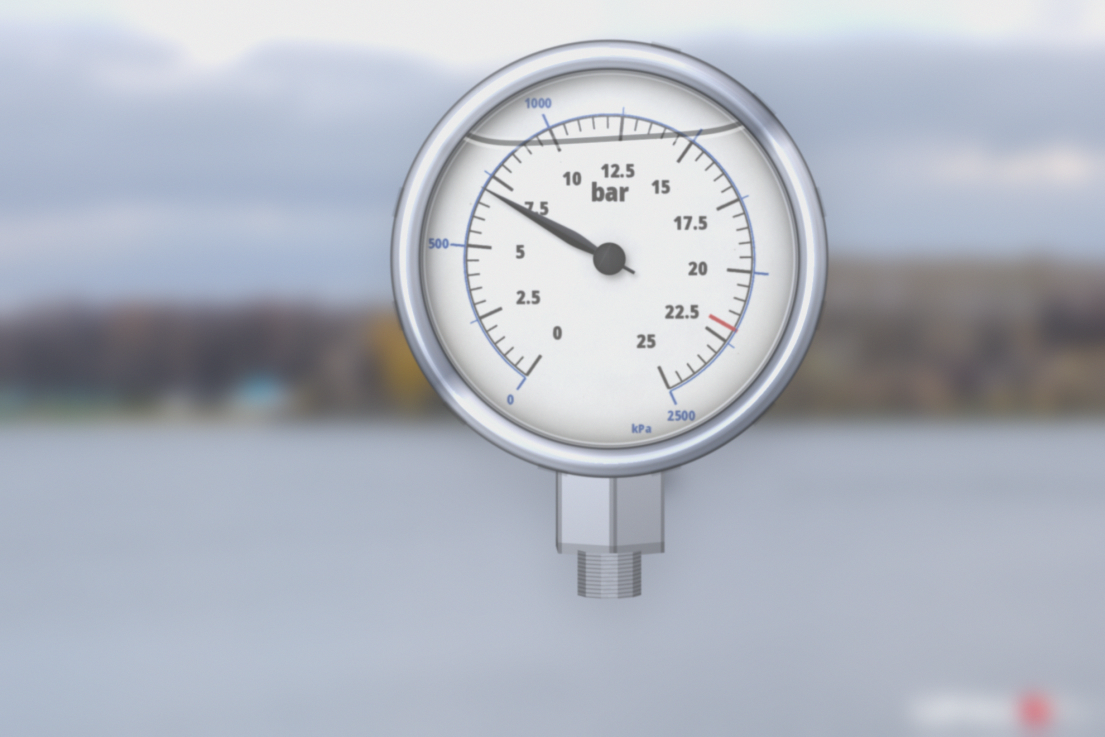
7 bar
